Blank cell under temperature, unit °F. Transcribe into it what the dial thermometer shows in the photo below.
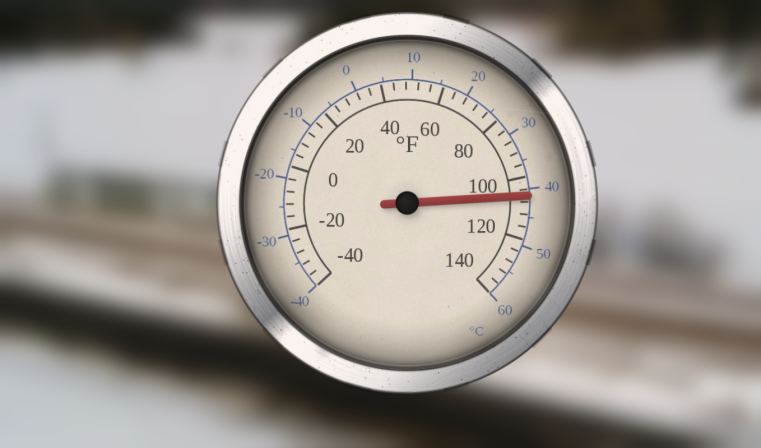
106 °F
